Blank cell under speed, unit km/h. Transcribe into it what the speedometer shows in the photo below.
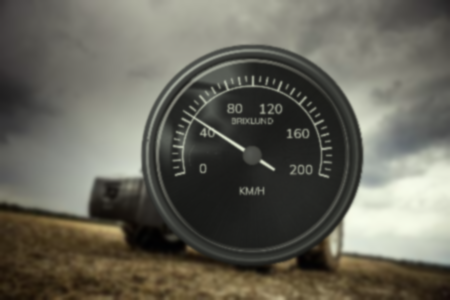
45 km/h
